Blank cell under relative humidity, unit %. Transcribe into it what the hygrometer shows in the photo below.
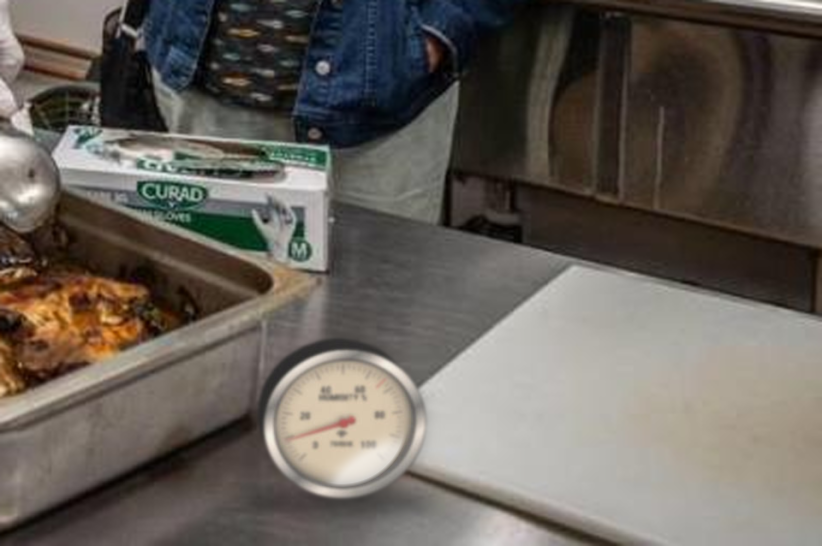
10 %
